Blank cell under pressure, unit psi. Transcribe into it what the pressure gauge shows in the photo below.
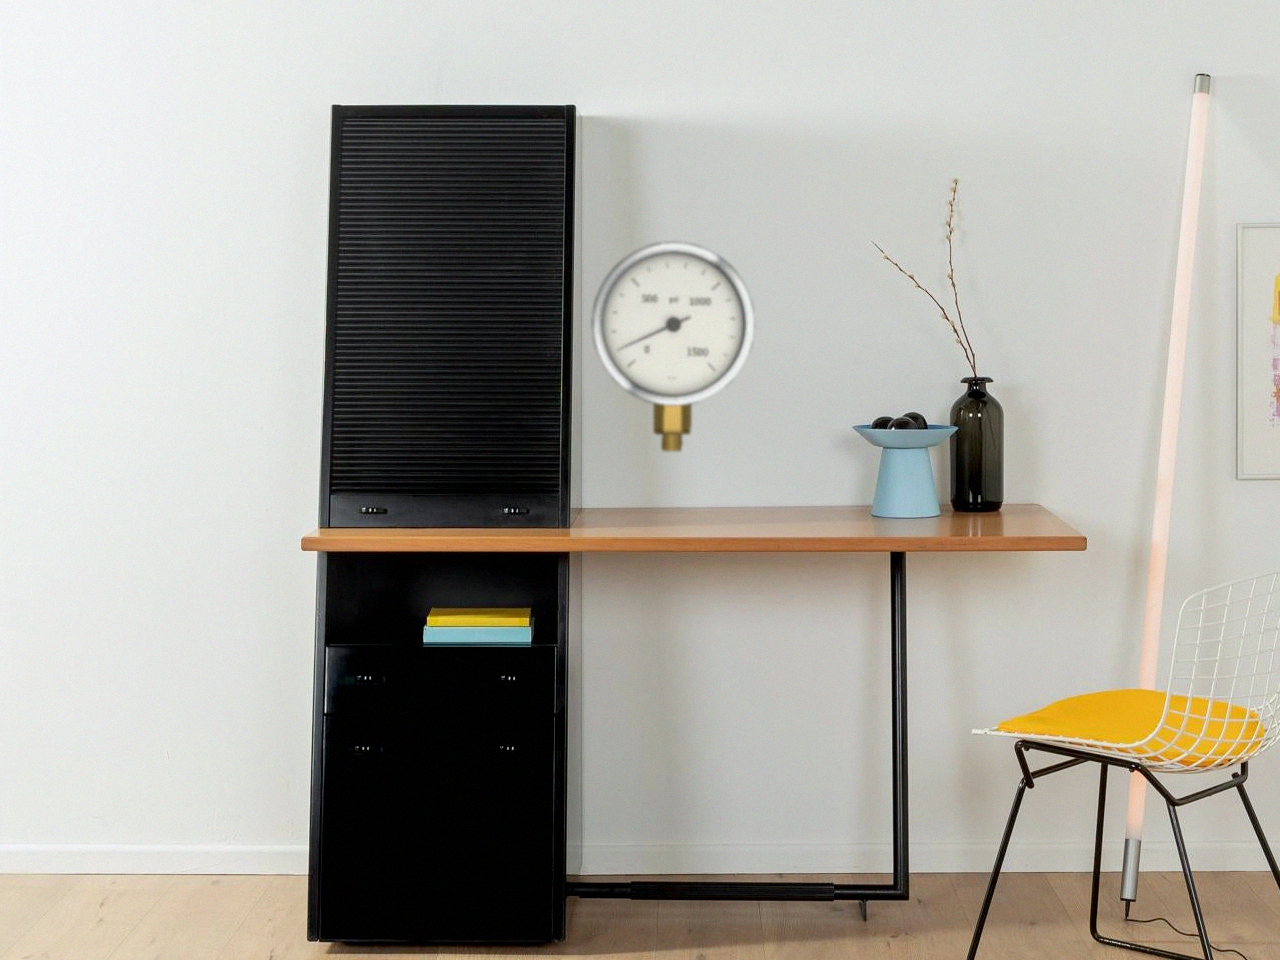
100 psi
